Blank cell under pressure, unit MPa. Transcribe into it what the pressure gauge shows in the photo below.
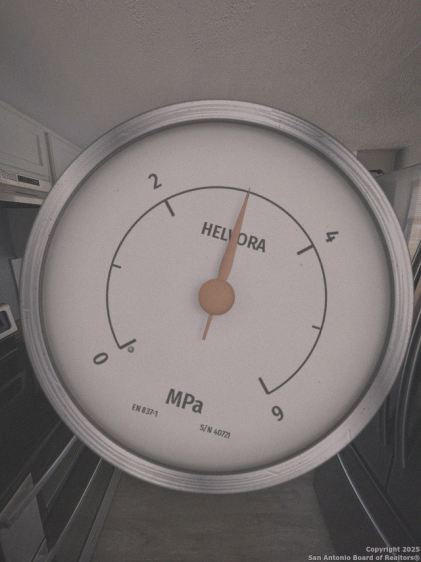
3 MPa
